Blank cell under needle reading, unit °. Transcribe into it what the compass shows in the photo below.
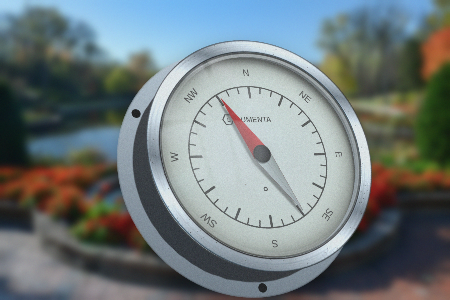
330 °
